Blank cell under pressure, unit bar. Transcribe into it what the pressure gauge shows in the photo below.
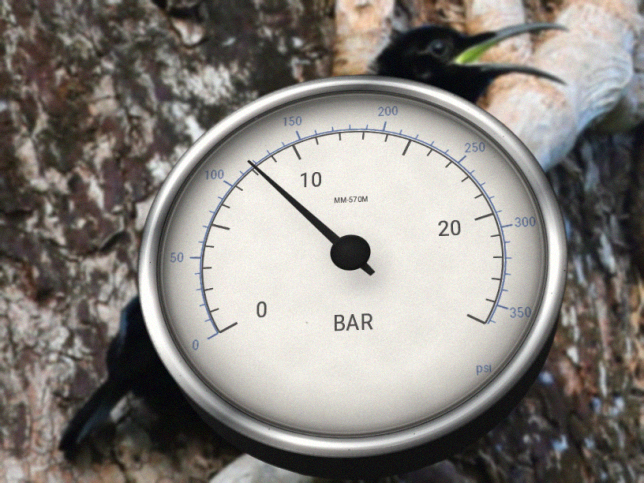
8 bar
